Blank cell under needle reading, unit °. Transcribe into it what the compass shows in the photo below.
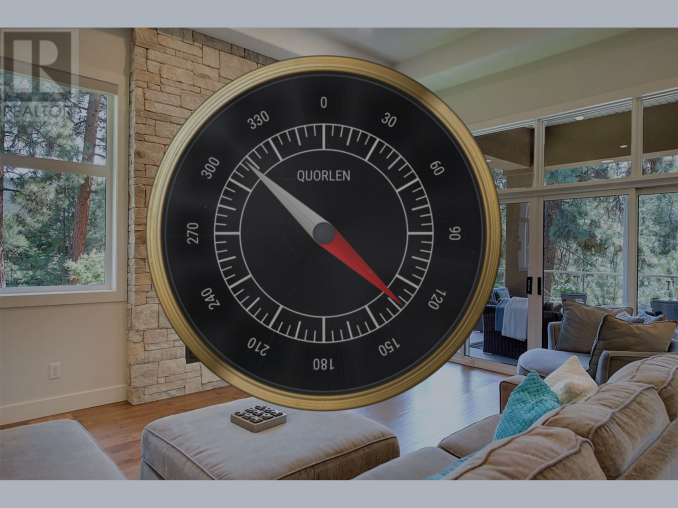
132.5 °
